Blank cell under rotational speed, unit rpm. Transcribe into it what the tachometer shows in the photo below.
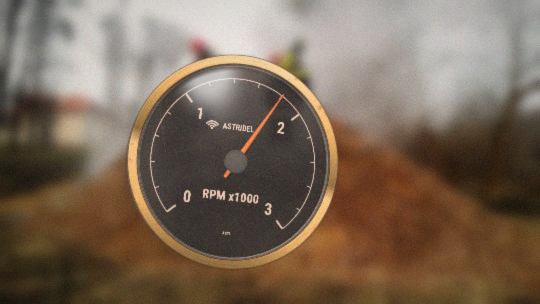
1800 rpm
